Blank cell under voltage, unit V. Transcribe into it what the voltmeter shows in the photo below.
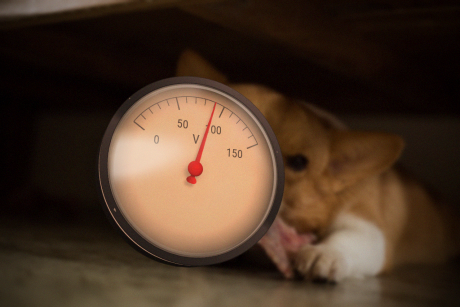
90 V
